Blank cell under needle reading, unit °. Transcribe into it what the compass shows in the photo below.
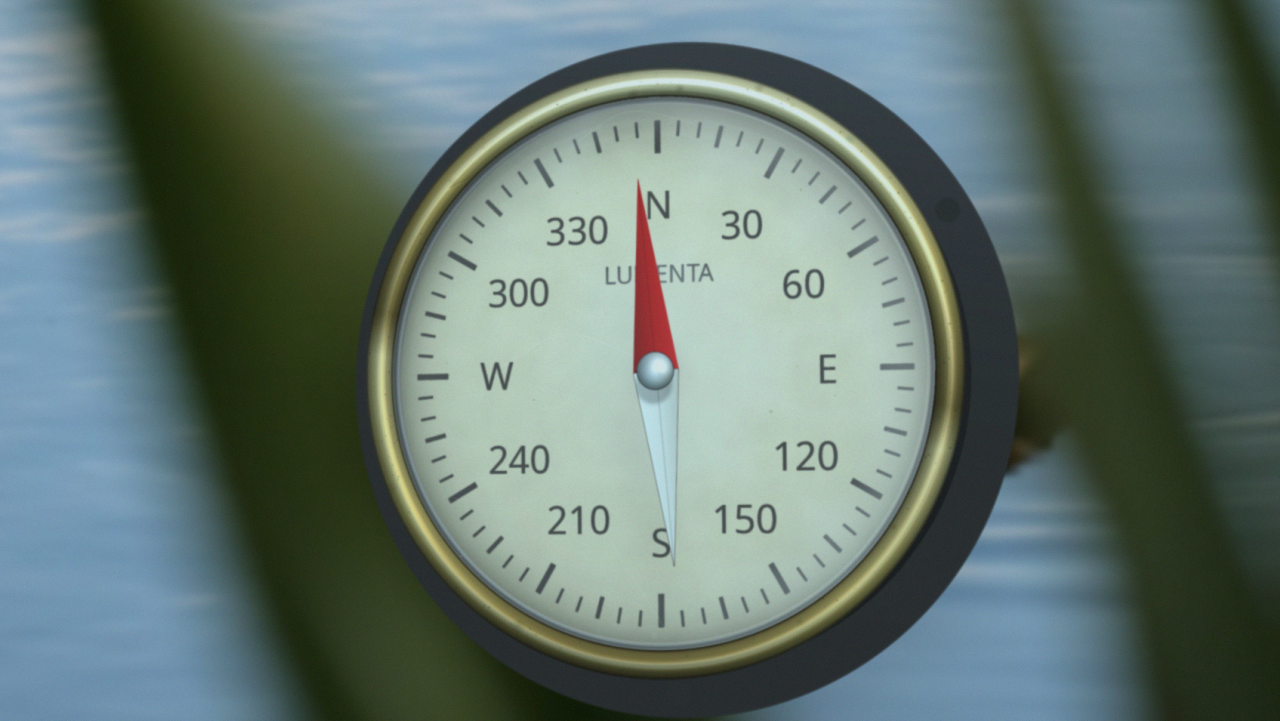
355 °
